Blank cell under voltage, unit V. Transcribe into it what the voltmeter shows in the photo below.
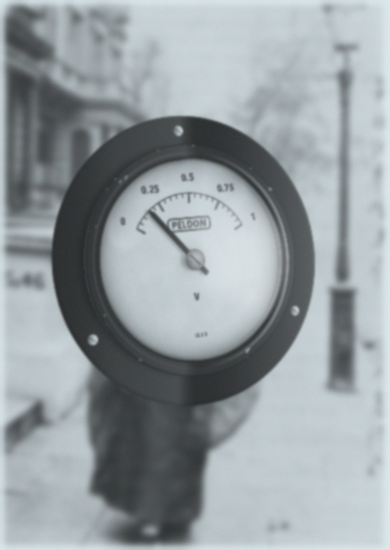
0.15 V
